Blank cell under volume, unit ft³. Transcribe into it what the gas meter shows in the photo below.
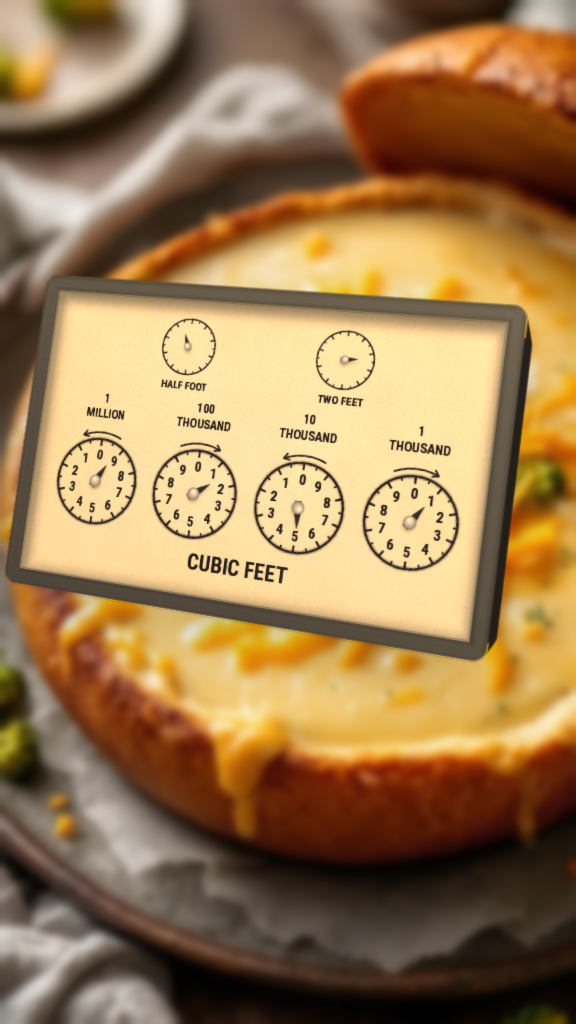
915100 ft³
